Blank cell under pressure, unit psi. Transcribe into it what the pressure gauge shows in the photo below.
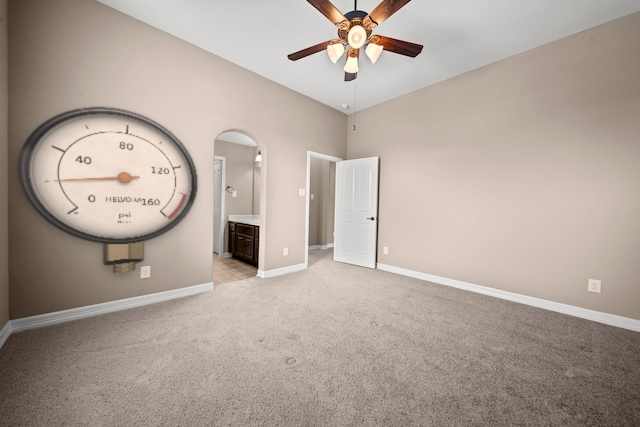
20 psi
